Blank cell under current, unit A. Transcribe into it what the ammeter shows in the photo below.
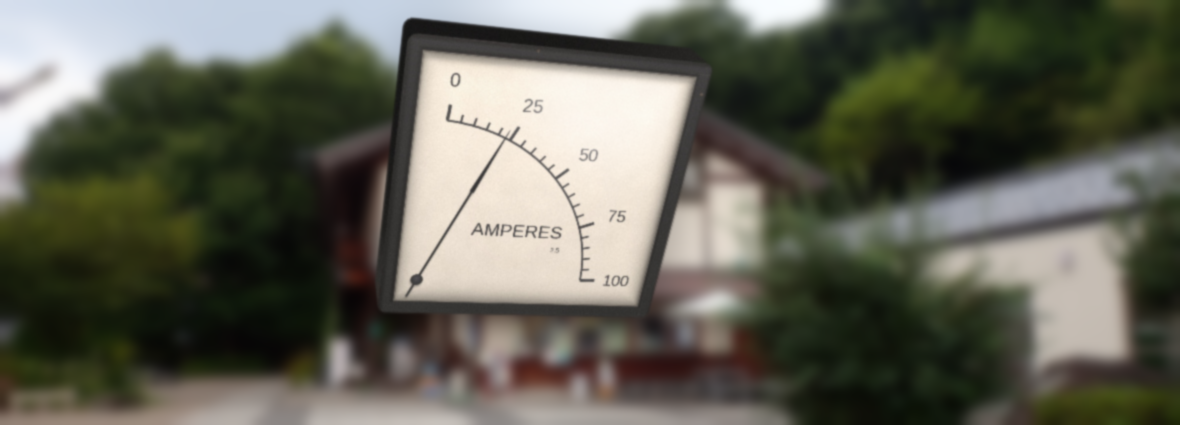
22.5 A
